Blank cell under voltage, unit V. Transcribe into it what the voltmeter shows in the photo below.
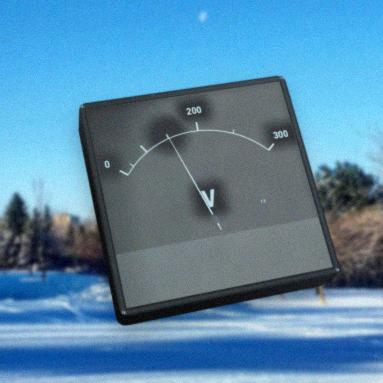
150 V
